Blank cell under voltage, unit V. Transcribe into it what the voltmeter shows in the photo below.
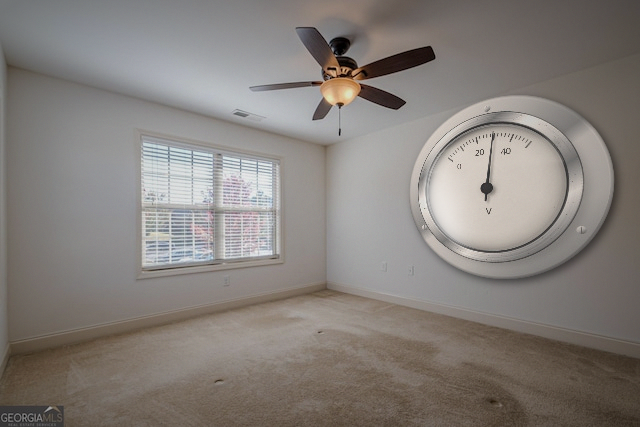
30 V
